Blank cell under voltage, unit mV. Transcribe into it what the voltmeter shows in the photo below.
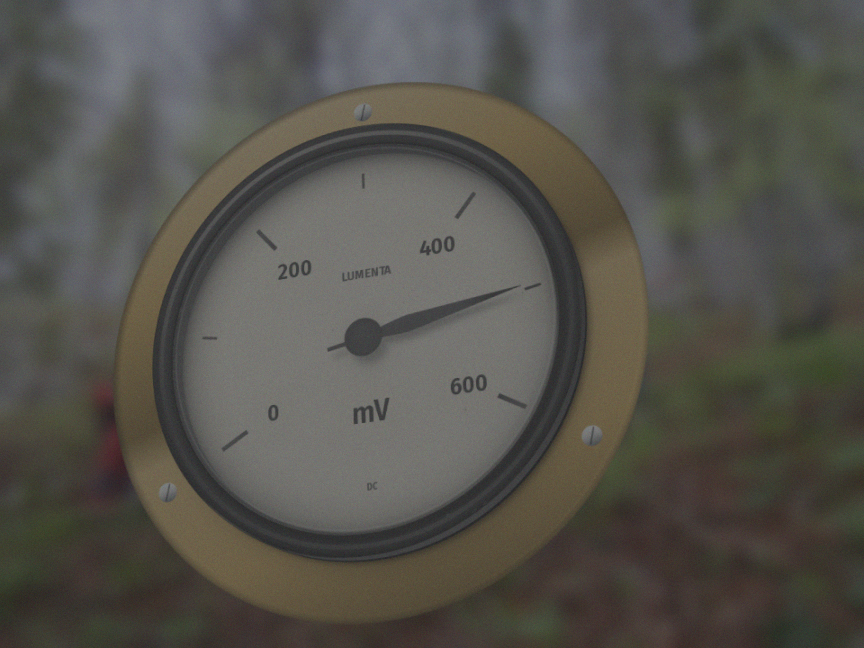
500 mV
